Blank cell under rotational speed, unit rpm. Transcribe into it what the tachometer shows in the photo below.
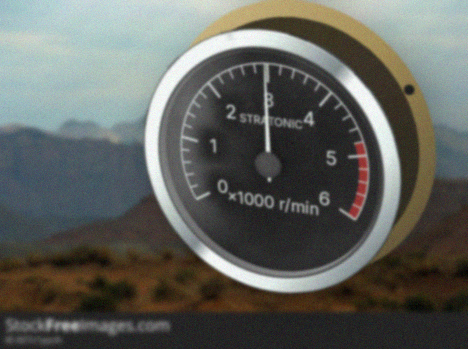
3000 rpm
